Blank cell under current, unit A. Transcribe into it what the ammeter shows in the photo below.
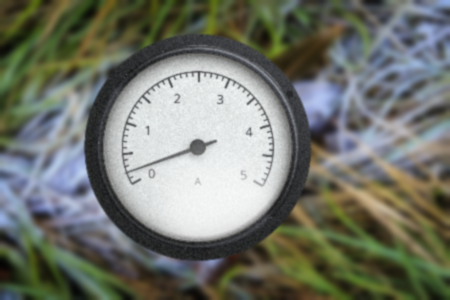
0.2 A
